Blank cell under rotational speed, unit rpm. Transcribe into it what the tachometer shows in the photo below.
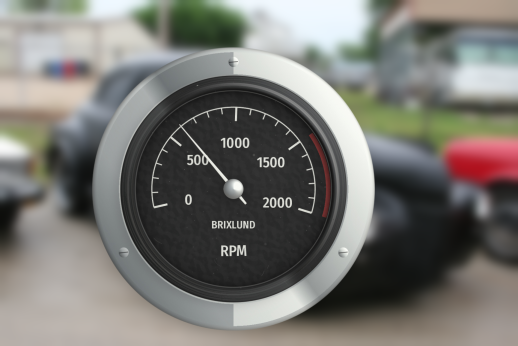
600 rpm
